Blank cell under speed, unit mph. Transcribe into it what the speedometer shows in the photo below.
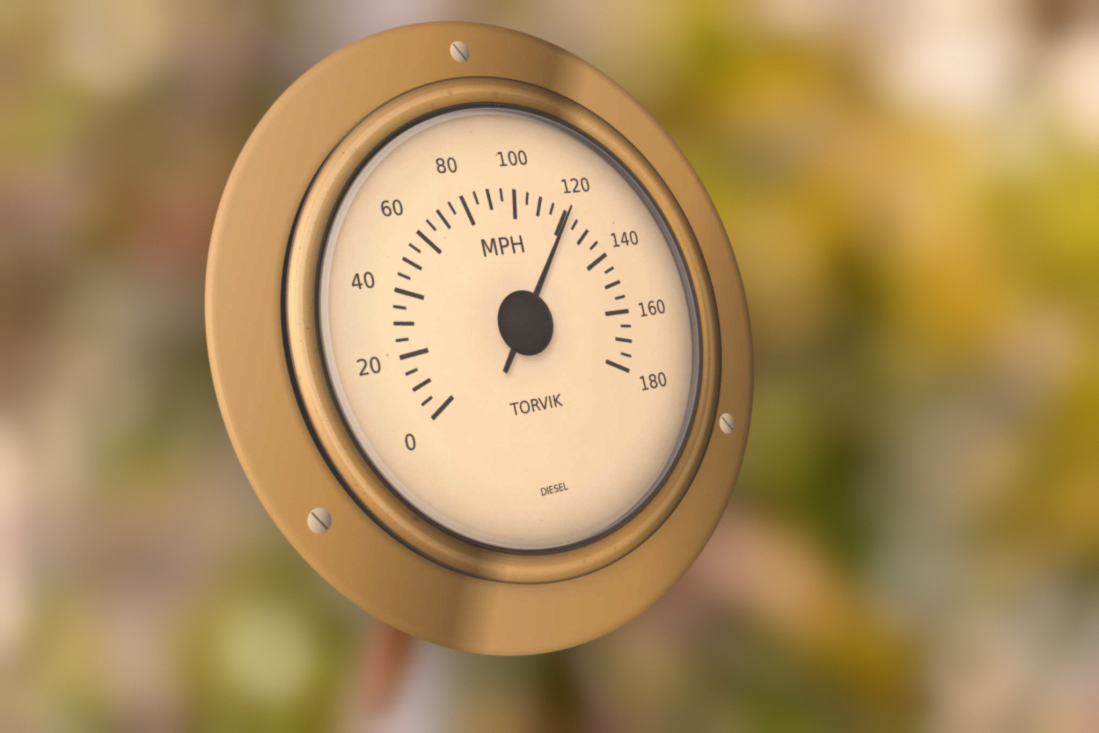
120 mph
